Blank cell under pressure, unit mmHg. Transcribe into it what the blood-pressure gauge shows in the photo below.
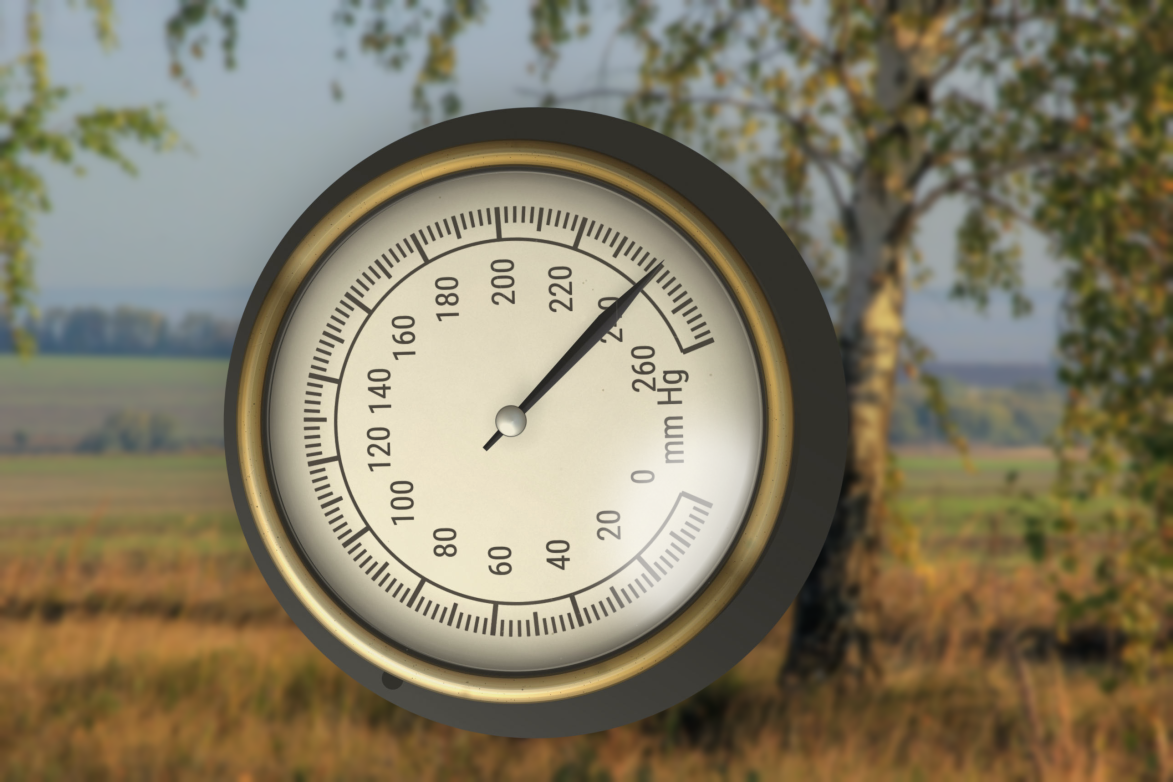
240 mmHg
